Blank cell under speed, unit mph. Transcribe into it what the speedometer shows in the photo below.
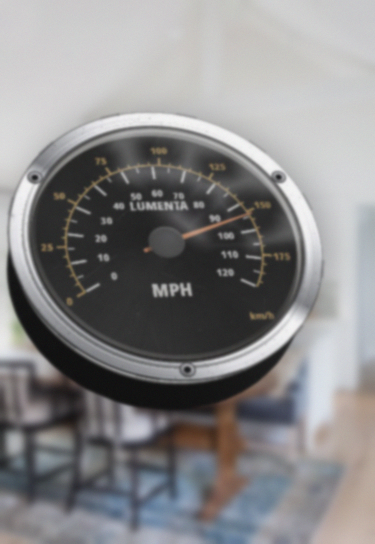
95 mph
